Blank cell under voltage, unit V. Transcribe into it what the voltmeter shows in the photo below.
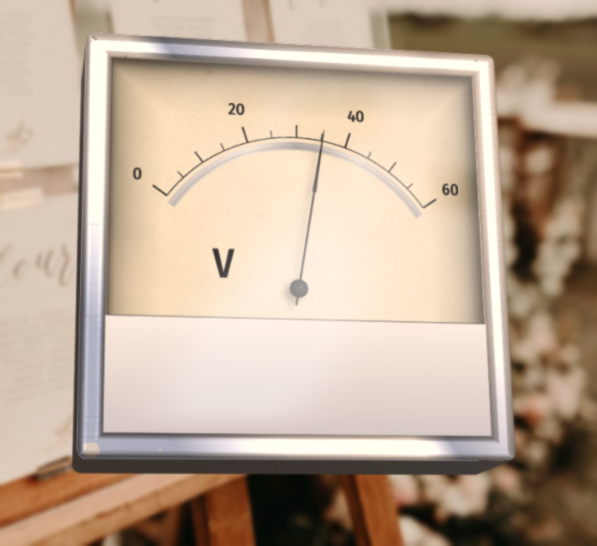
35 V
